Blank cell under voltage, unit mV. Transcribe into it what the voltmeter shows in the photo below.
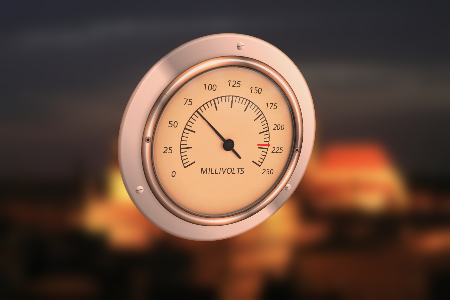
75 mV
